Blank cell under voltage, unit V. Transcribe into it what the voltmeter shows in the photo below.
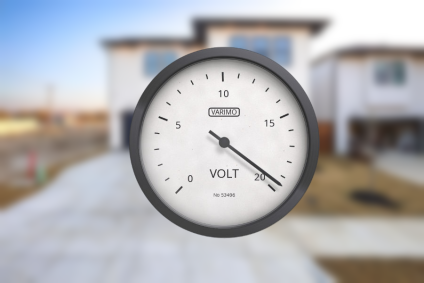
19.5 V
